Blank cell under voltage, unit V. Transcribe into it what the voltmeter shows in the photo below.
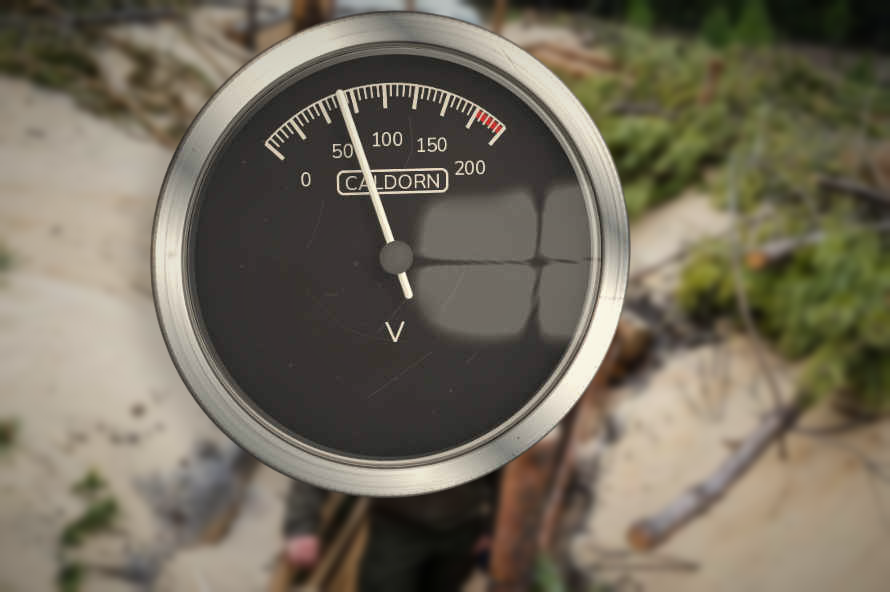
65 V
